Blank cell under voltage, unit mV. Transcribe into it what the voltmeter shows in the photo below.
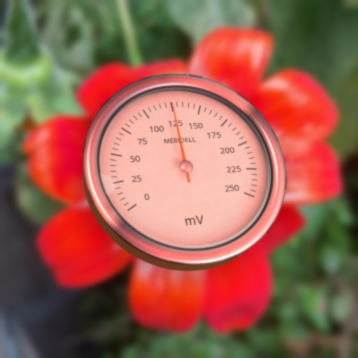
125 mV
